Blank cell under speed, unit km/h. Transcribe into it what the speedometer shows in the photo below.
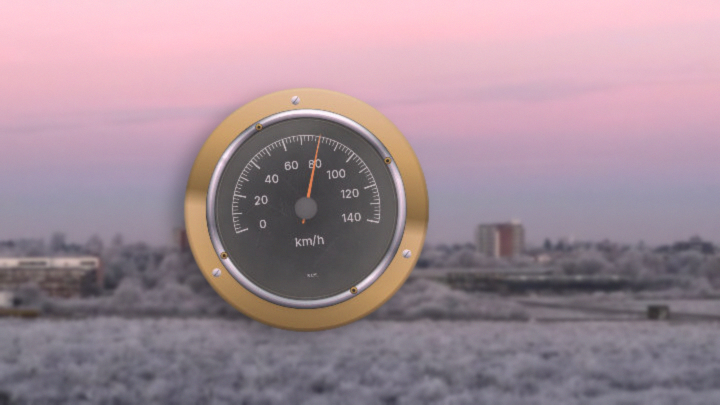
80 km/h
